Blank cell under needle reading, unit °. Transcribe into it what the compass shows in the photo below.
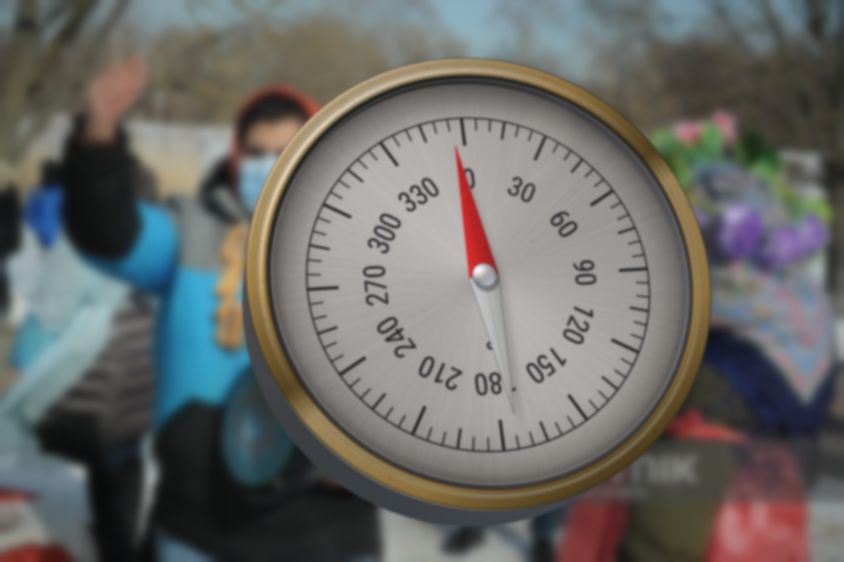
355 °
